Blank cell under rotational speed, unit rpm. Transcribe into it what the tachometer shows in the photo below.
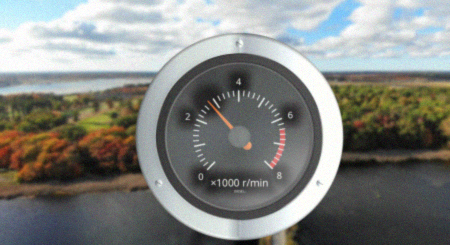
2800 rpm
